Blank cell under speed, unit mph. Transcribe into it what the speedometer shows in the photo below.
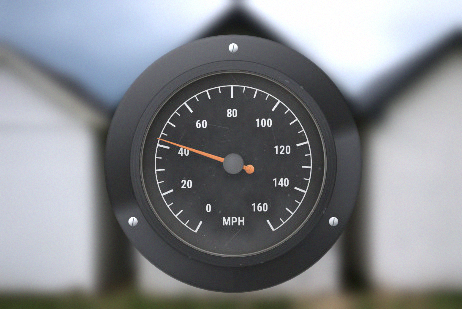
42.5 mph
